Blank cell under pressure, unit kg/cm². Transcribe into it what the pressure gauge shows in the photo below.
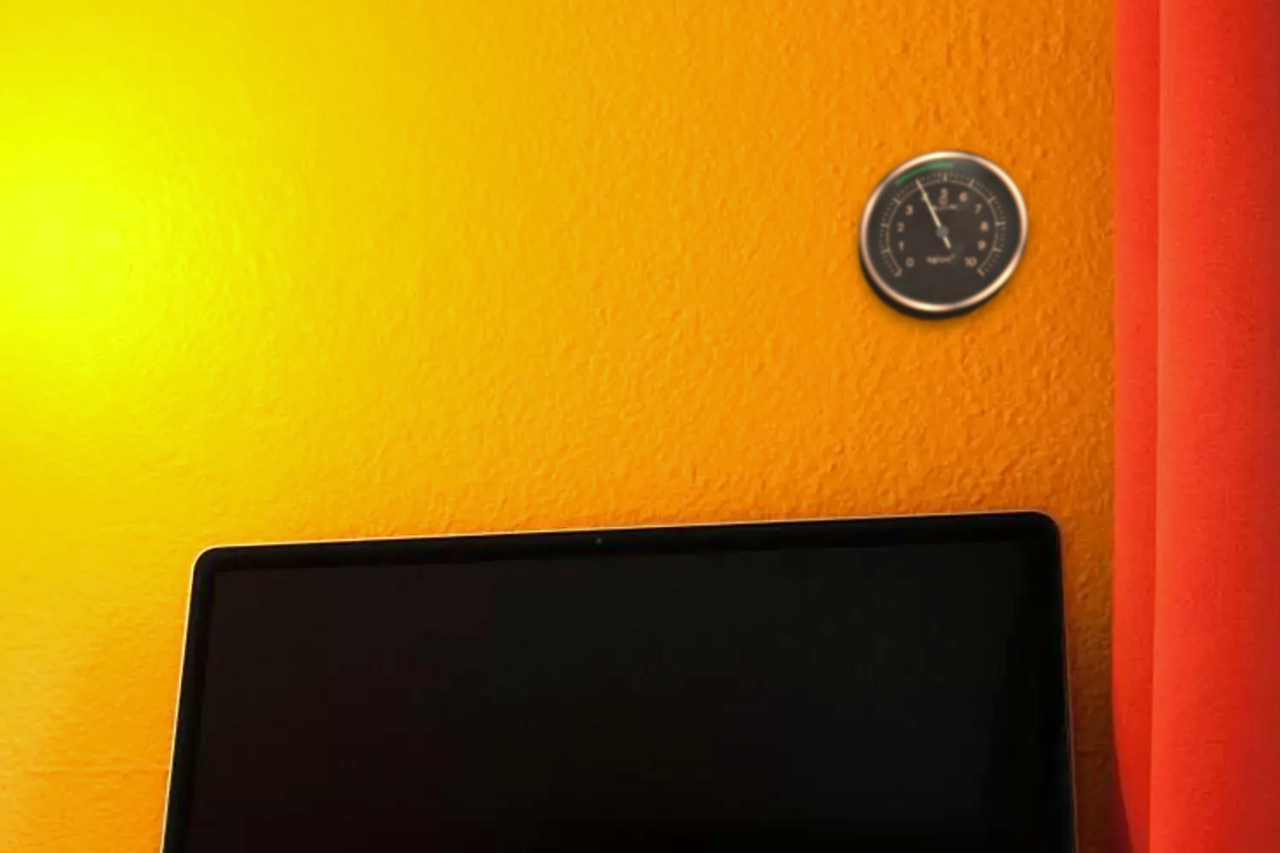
4 kg/cm²
